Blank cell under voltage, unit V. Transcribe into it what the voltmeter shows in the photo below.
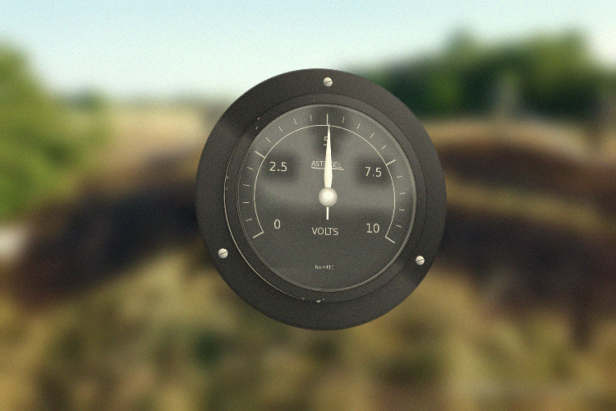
5 V
